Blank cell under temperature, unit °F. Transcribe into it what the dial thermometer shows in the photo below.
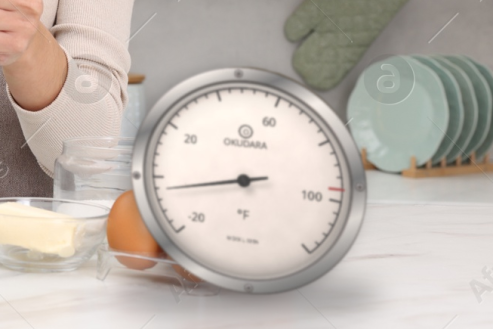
-4 °F
